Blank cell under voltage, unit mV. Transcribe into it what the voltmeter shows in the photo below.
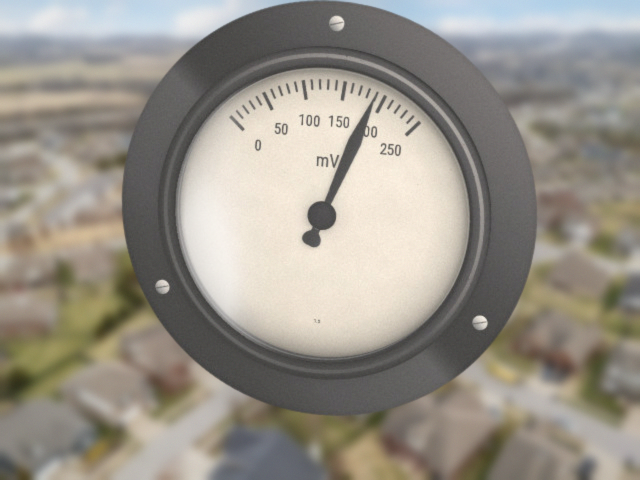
190 mV
